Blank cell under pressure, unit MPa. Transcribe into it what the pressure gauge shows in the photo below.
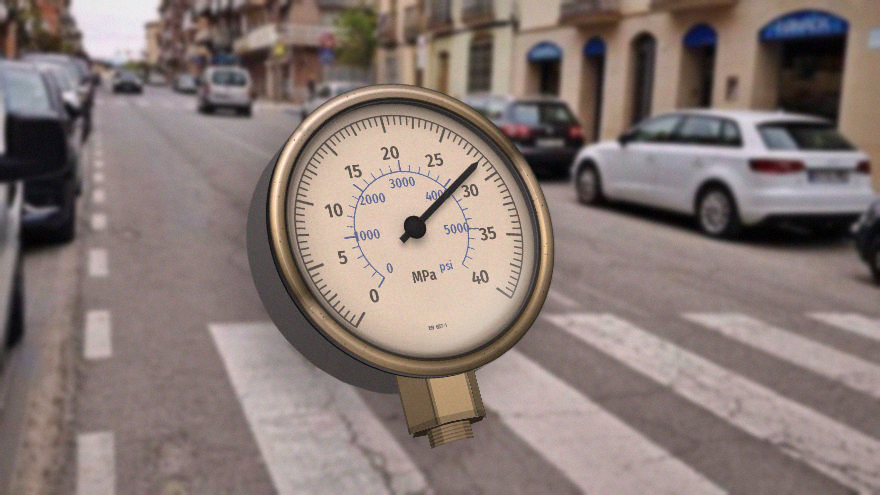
28.5 MPa
